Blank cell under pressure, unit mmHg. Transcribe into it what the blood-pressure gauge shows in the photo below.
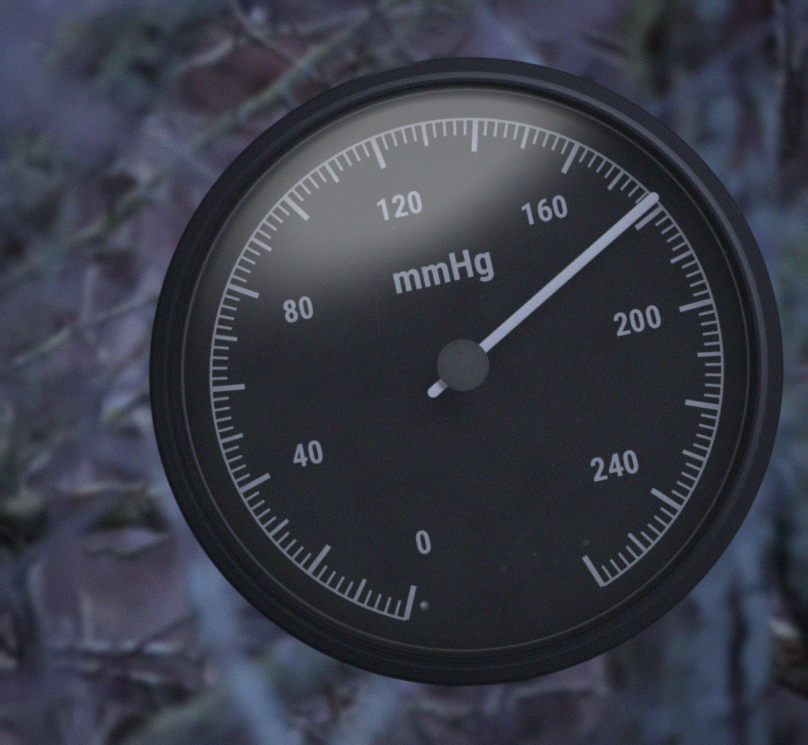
178 mmHg
